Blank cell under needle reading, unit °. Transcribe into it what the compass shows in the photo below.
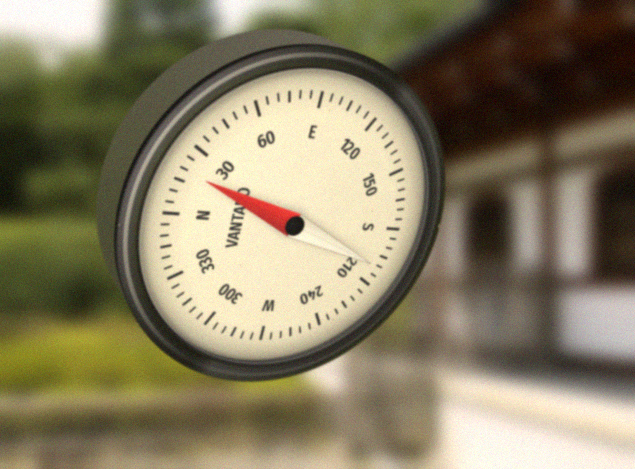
20 °
